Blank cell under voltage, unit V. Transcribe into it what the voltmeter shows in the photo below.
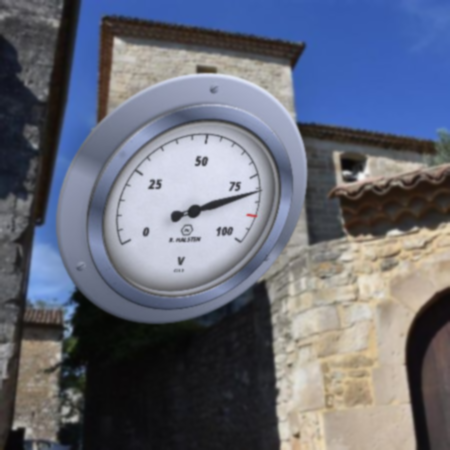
80 V
